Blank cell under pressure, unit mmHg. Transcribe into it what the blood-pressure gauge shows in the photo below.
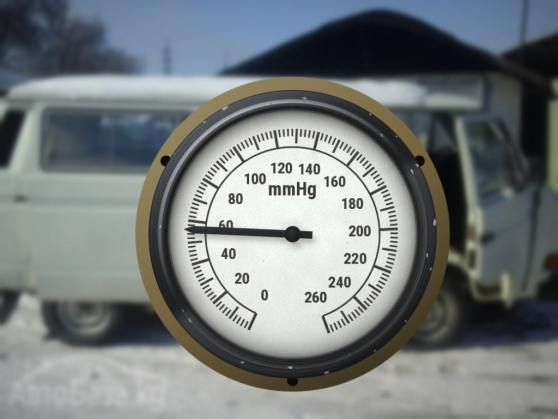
56 mmHg
